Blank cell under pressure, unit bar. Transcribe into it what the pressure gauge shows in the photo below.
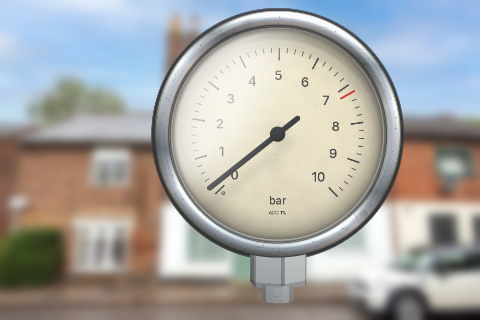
0.2 bar
